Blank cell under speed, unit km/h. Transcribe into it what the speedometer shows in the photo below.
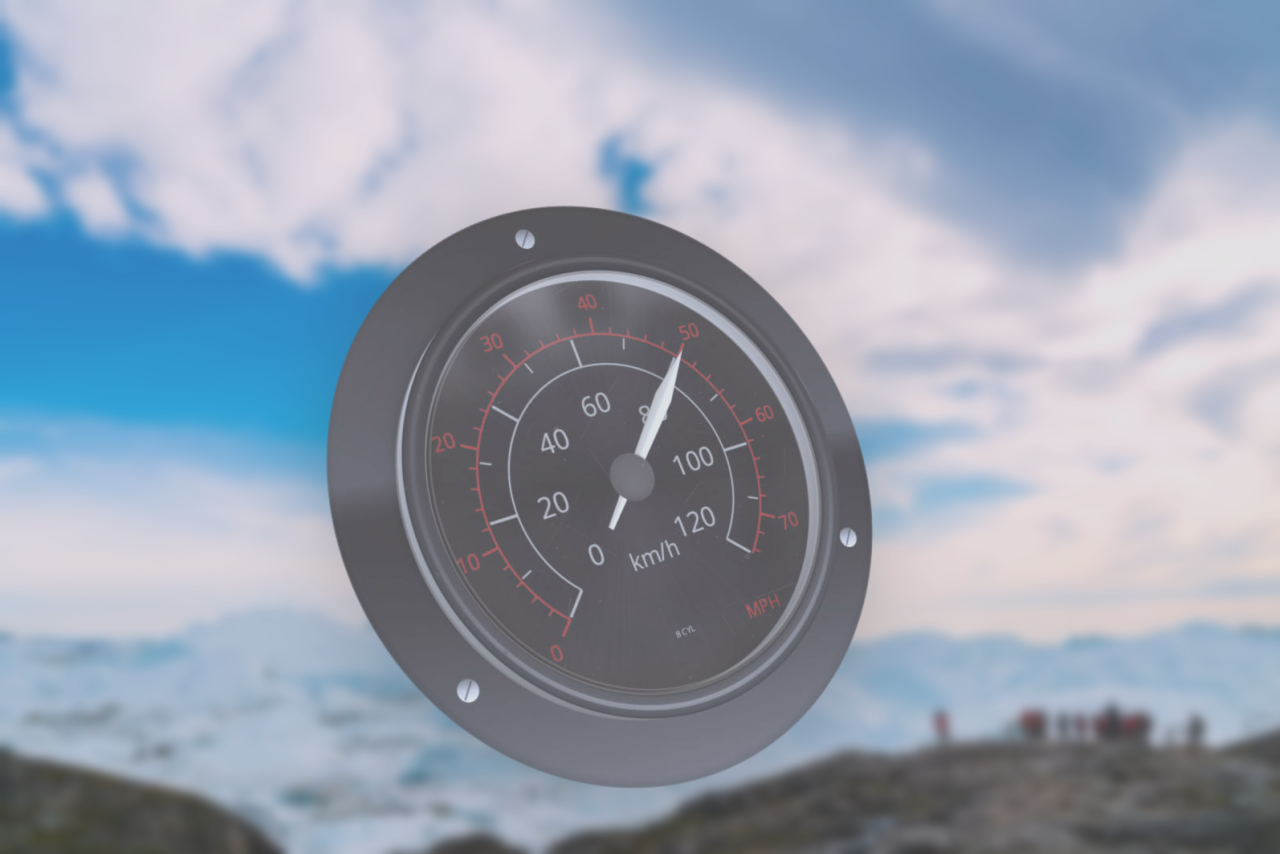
80 km/h
